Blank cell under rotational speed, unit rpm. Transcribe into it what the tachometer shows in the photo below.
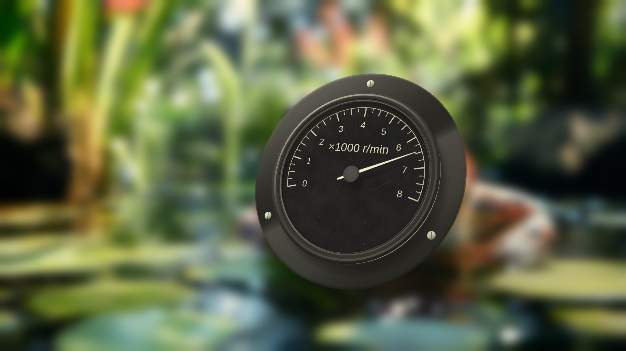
6500 rpm
